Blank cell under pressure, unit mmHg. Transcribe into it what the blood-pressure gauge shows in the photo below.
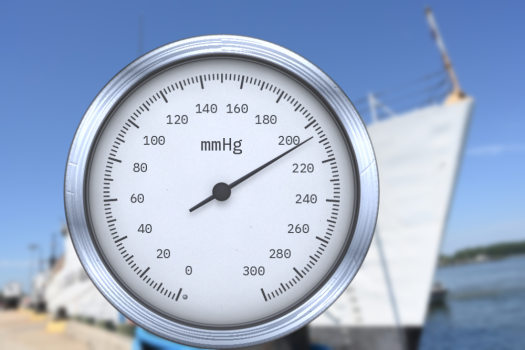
206 mmHg
